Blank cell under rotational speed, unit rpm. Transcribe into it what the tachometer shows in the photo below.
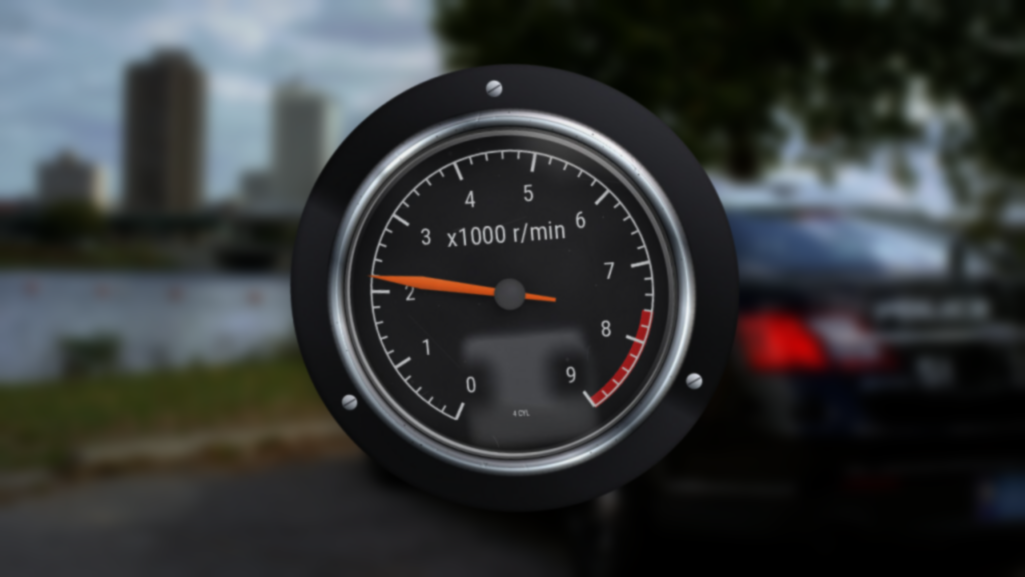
2200 rpm
